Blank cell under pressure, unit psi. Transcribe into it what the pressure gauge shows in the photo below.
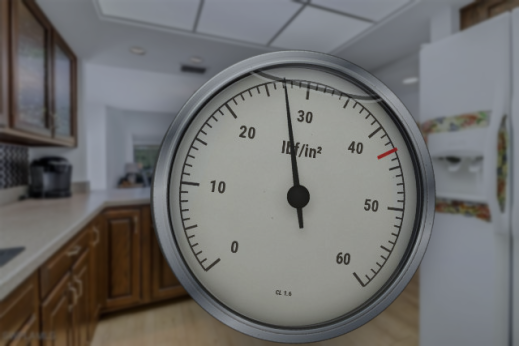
27 psi
